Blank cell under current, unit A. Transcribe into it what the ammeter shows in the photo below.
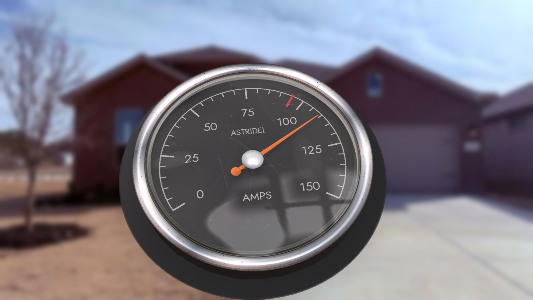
110 A
